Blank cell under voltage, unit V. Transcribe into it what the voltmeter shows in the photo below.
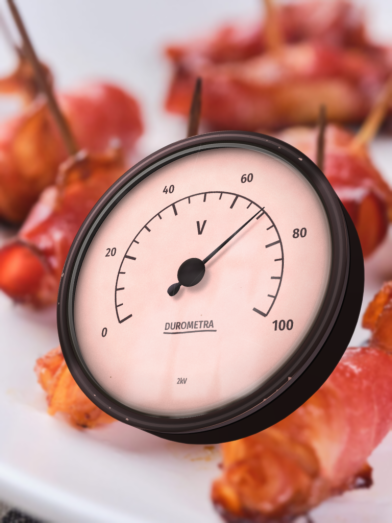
70 V
